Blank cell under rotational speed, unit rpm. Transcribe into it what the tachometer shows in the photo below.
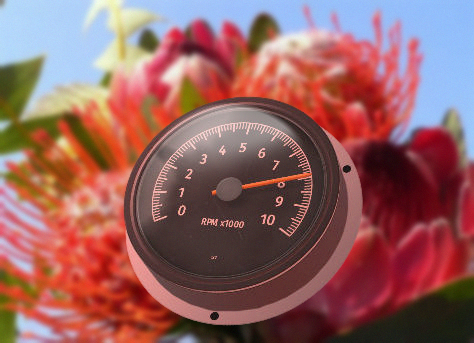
8000 rpm
